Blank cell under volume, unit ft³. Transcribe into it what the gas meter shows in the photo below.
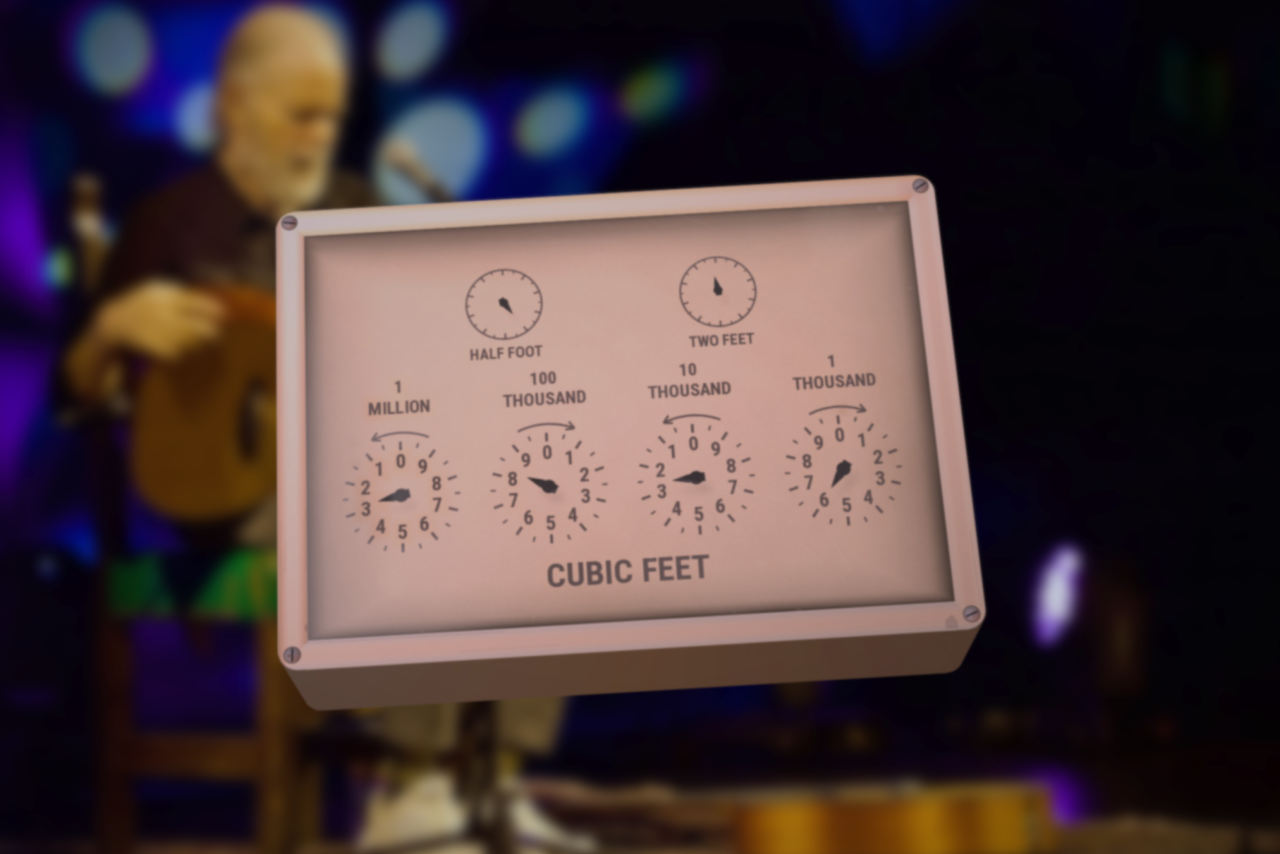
282600 ft³
